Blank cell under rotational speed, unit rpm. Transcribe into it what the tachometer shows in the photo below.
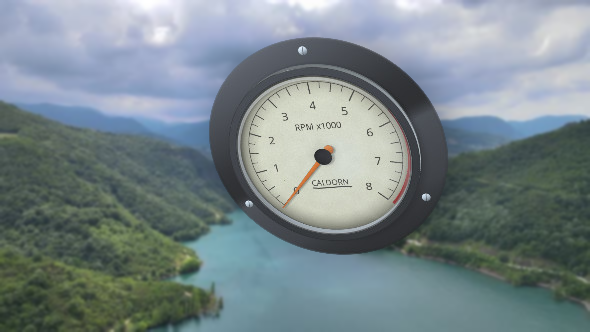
0 rpm
